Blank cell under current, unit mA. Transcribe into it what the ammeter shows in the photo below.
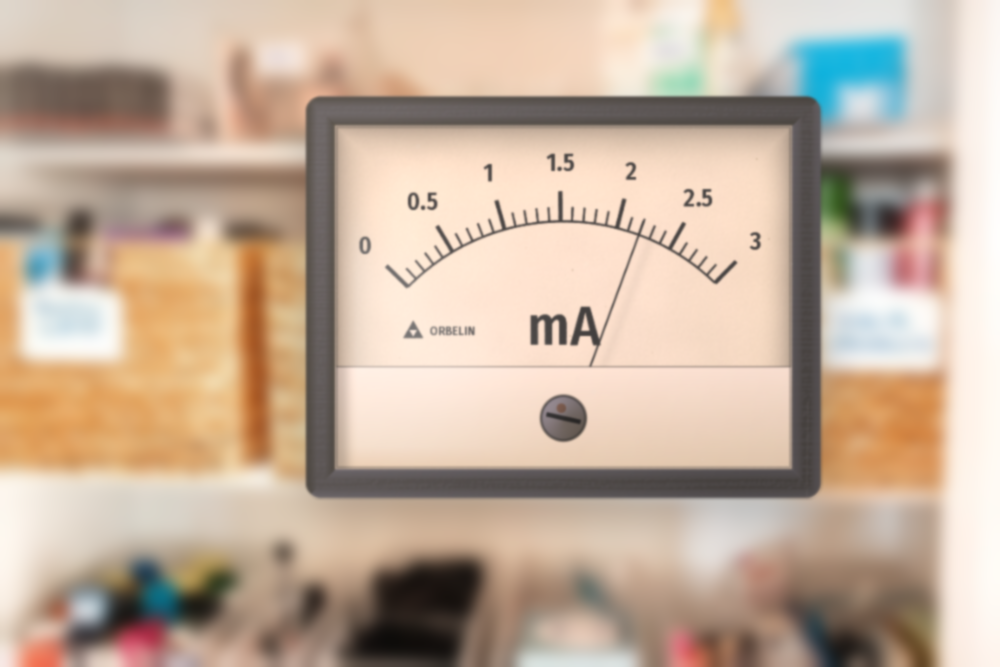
2.2 mA
